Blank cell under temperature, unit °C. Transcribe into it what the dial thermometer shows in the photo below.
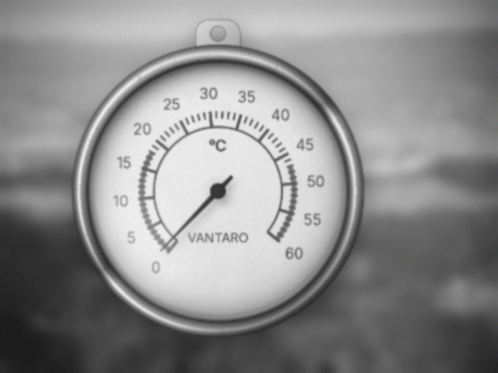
1 °C
